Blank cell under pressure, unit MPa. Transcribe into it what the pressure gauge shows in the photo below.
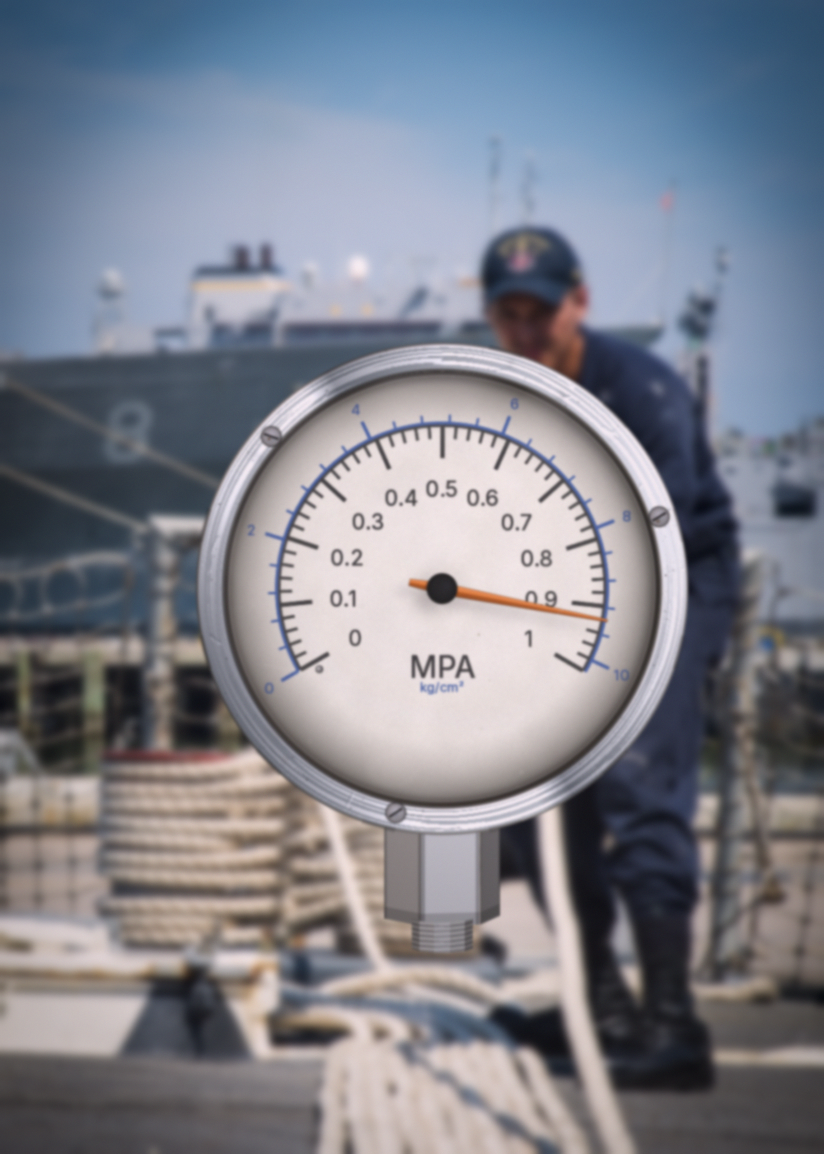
0.92 MPa
